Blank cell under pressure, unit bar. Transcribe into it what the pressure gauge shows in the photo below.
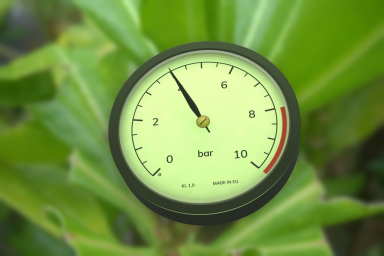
4 bar
